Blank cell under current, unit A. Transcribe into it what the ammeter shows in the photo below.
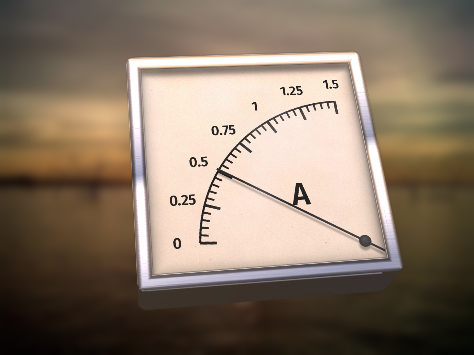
0.5 A
